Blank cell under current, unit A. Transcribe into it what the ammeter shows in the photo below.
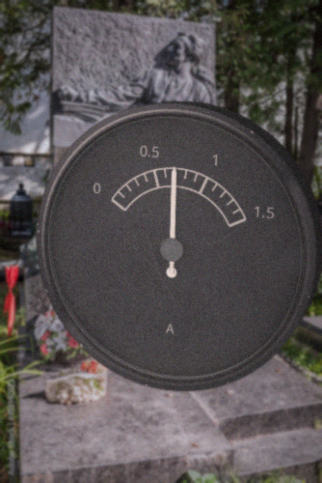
0.7 A
